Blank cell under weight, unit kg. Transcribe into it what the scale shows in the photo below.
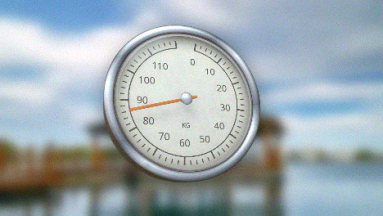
86 kg
